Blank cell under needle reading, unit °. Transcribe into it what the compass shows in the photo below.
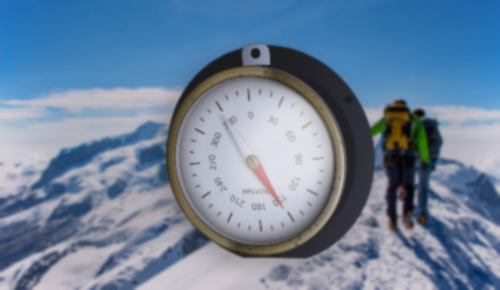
150 °
